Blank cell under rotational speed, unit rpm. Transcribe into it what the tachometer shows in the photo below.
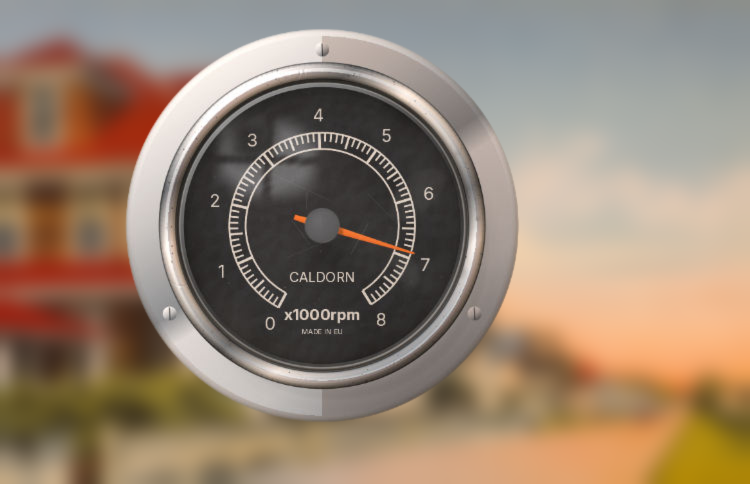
6900 rpm
